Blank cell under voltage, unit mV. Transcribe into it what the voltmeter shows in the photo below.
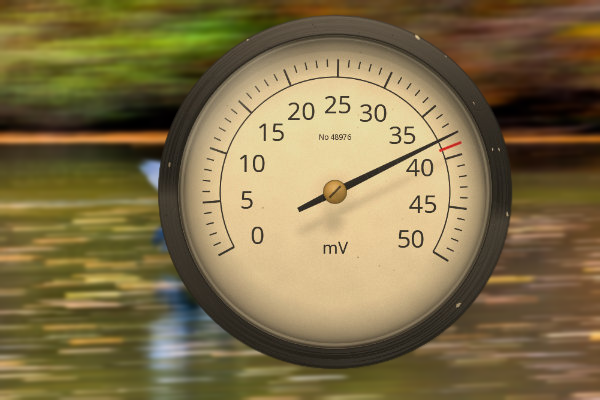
38 mV
